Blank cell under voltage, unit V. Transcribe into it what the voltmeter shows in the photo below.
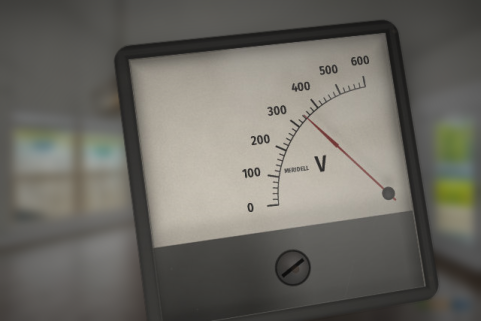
340 V
